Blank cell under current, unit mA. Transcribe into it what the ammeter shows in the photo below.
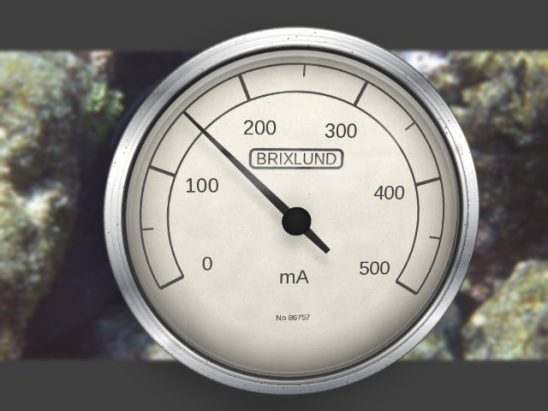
150 mA
